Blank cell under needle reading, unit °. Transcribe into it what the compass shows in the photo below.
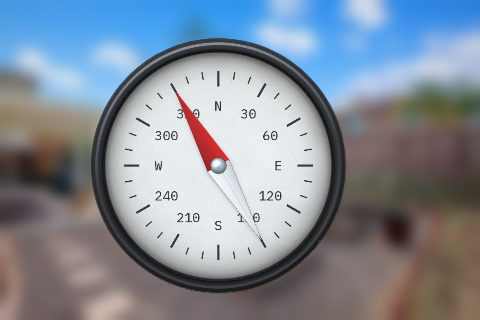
330 °
